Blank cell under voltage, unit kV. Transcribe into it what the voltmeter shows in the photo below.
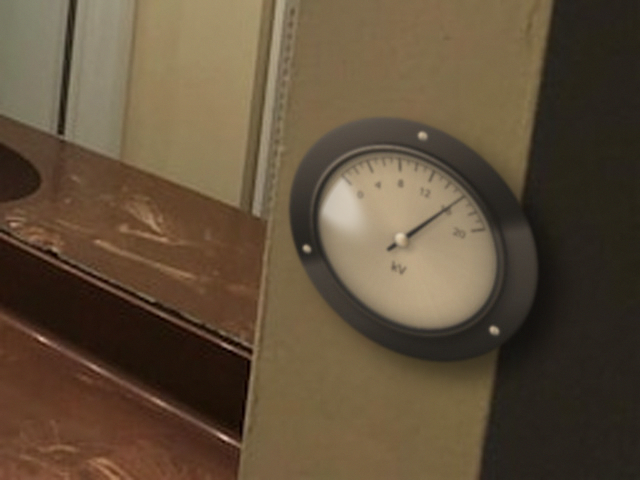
16 kV
